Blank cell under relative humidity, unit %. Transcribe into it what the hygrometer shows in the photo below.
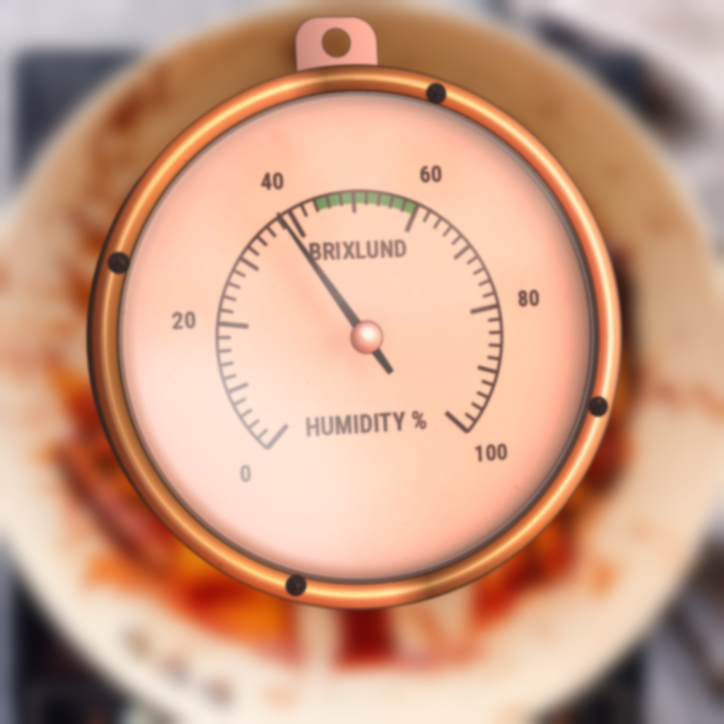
38 %
